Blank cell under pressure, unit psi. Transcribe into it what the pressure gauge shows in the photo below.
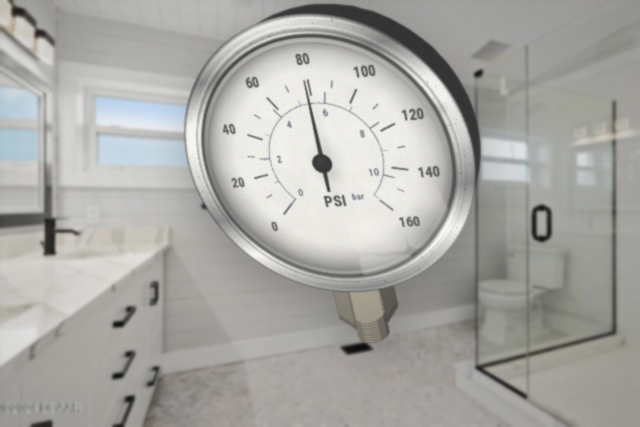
80 psi
